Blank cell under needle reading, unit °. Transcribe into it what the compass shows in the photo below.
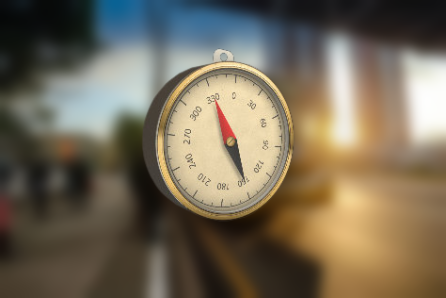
330 °
